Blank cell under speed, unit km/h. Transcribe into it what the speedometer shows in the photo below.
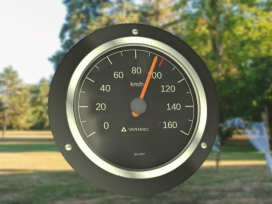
95 km/h
